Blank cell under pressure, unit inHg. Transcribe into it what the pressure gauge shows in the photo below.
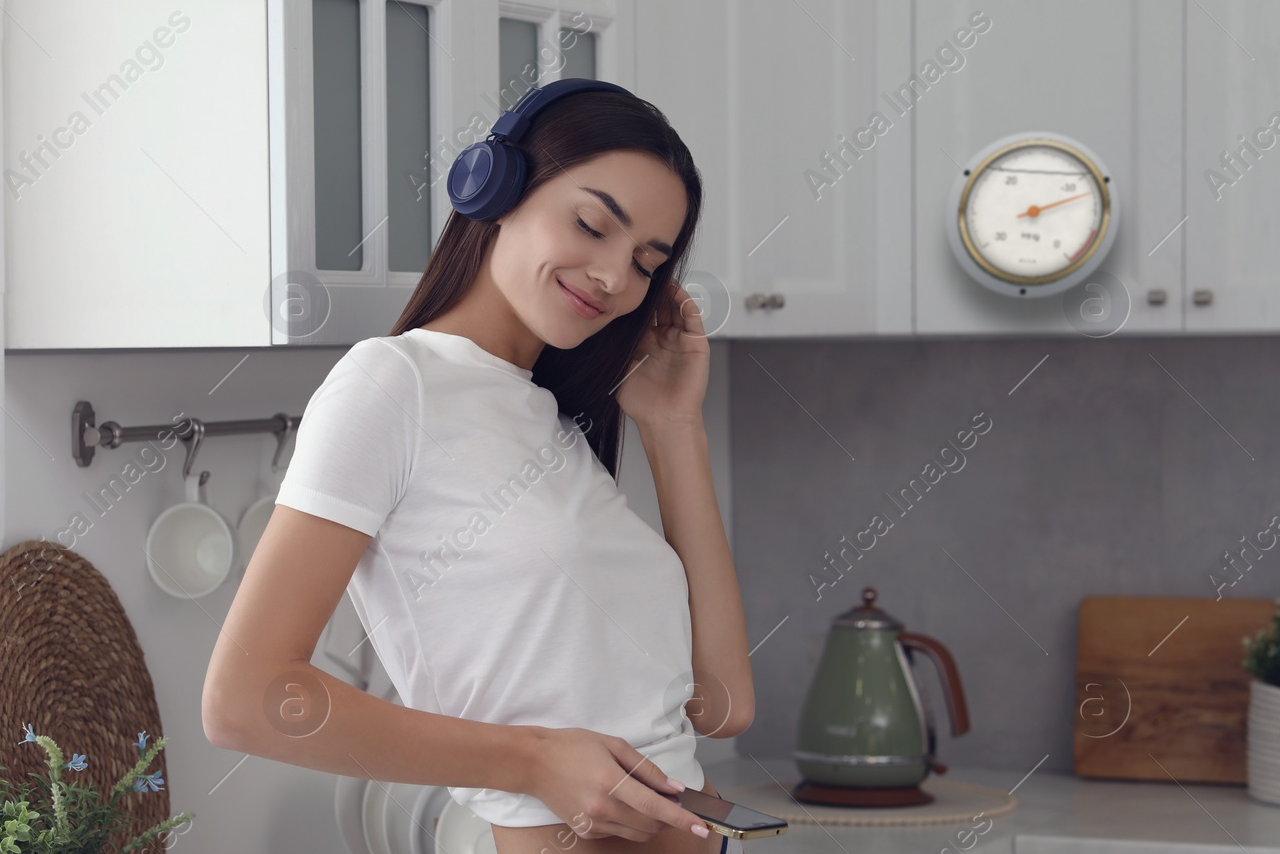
-8 inHg
